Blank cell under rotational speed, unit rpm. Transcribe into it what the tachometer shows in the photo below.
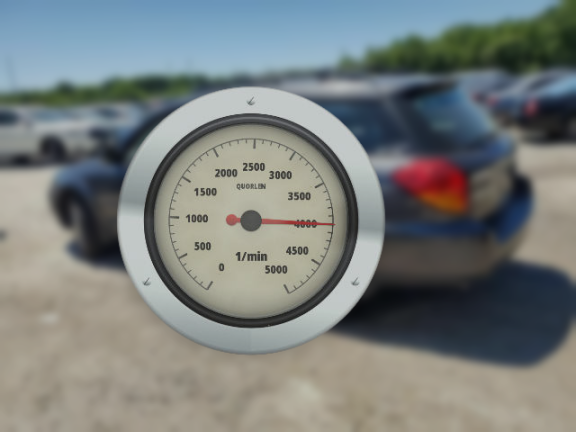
4000 rpm
